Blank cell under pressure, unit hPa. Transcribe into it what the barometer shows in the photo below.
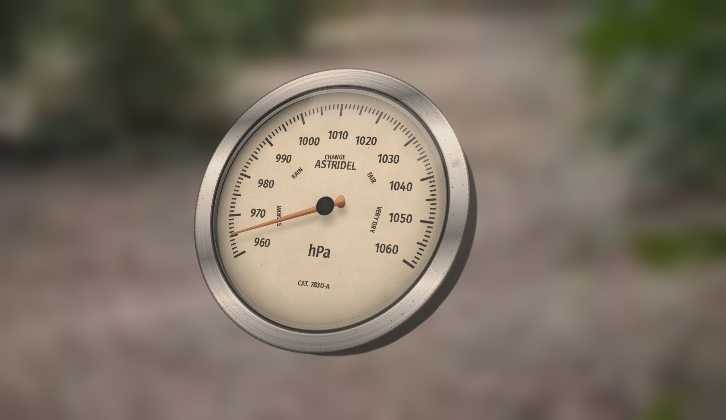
965 hPa
